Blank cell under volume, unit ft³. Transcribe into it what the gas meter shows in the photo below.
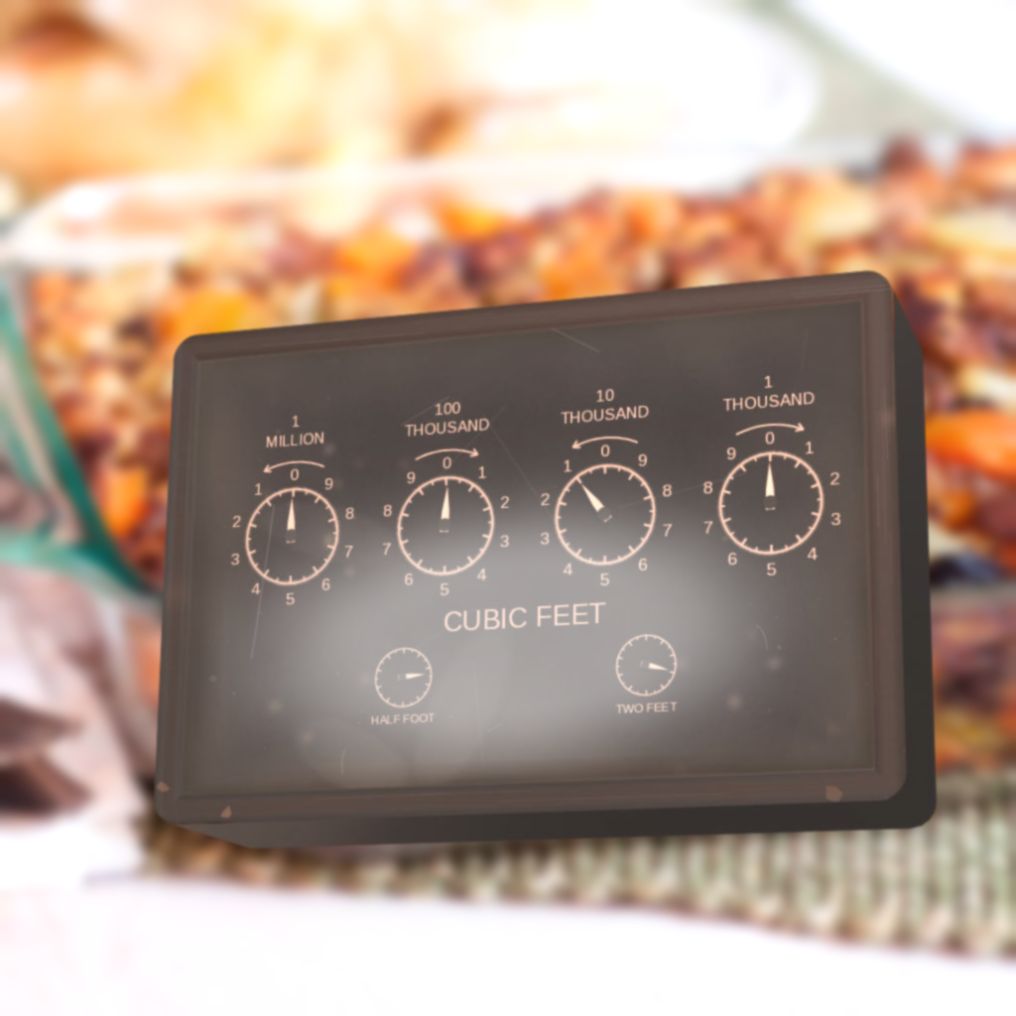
1000 ft³
